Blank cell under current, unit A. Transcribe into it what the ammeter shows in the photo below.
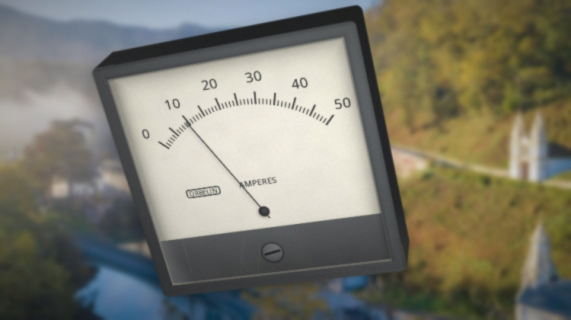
10 A
